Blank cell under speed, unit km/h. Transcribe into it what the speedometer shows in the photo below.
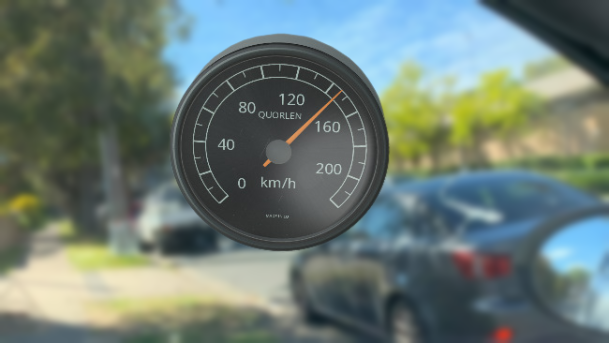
145 km/h
